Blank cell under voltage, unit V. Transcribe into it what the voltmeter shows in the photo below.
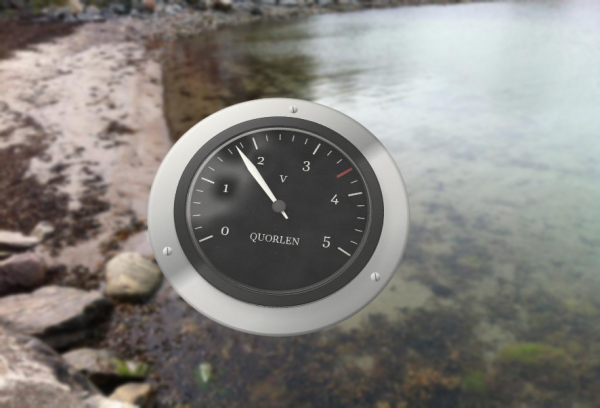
1.7 V
